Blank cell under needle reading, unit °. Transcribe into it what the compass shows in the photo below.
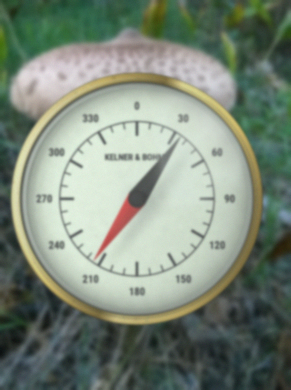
215 °
